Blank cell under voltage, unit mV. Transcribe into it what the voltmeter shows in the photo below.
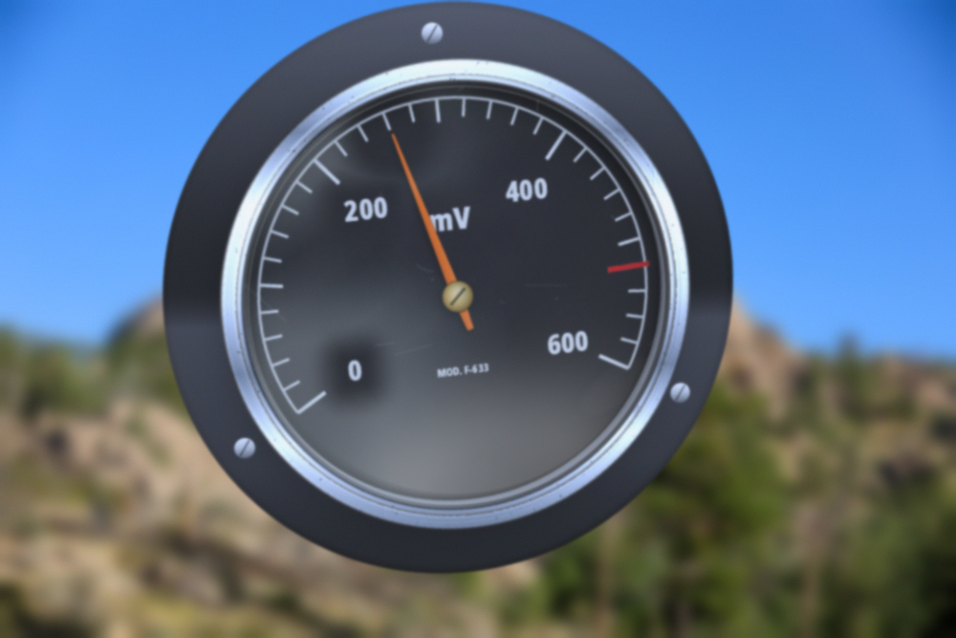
260 mV
